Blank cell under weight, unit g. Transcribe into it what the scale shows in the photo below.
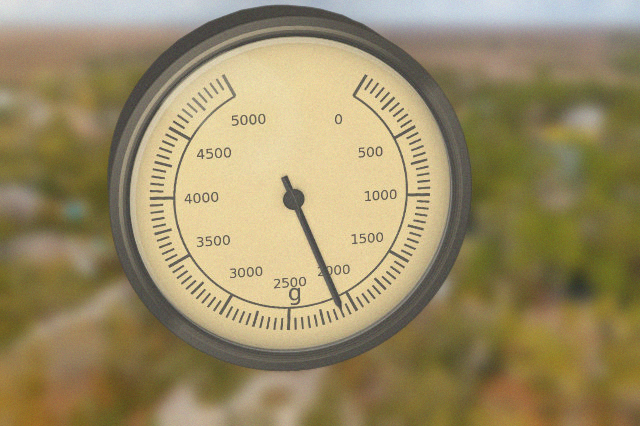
2100 g
